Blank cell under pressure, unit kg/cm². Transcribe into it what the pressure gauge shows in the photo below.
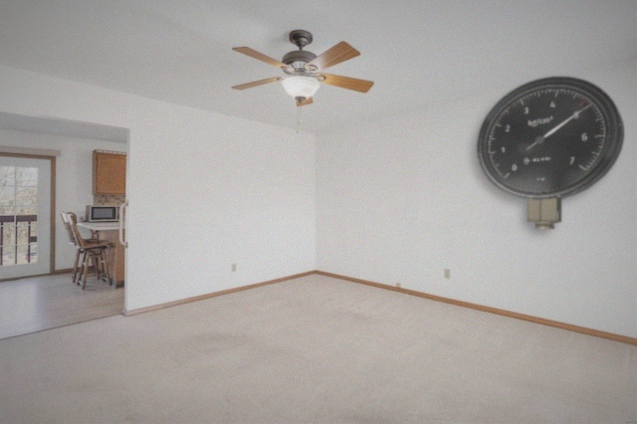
5 kg/cm²
